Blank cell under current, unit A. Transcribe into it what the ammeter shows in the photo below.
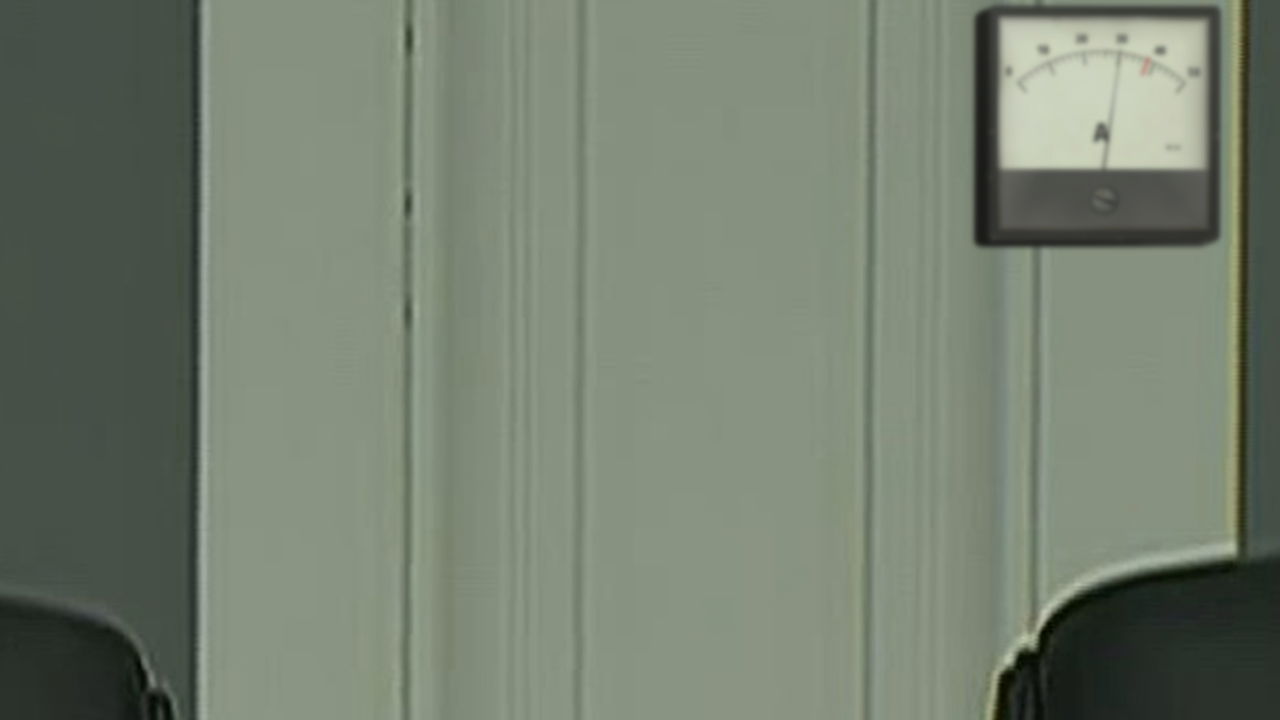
30 A
